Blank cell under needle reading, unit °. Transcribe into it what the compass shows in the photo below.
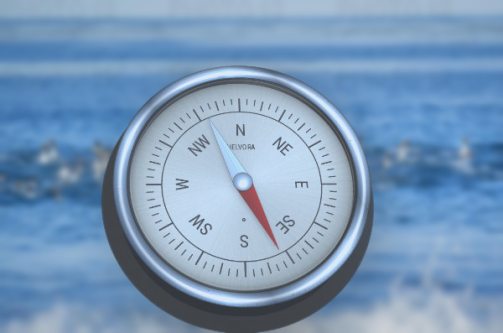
155 °
